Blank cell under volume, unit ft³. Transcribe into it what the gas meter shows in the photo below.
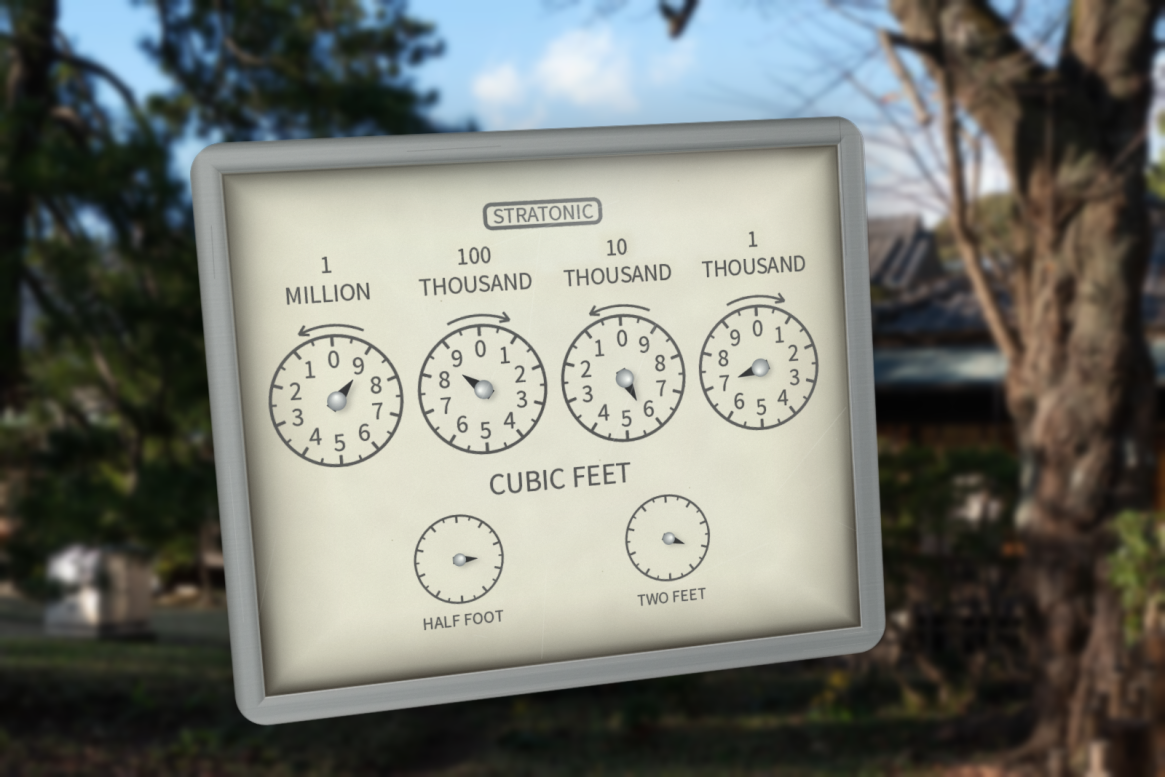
885700 ft³
